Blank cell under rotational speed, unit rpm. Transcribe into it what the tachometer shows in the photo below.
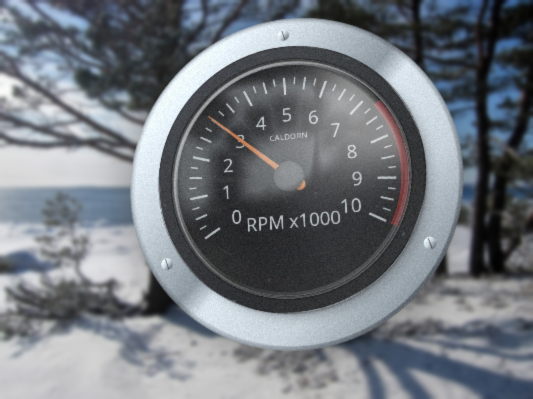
3000 rpm
